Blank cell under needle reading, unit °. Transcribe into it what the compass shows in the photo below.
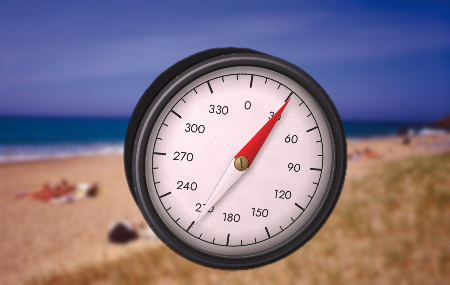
30 °
